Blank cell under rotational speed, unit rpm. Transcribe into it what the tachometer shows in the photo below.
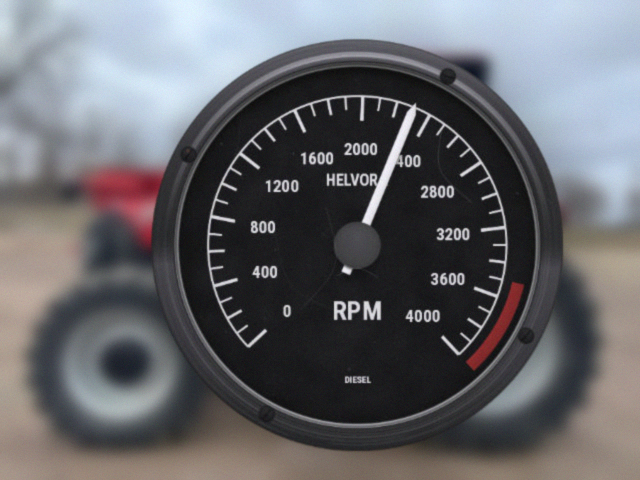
2300 rpm
